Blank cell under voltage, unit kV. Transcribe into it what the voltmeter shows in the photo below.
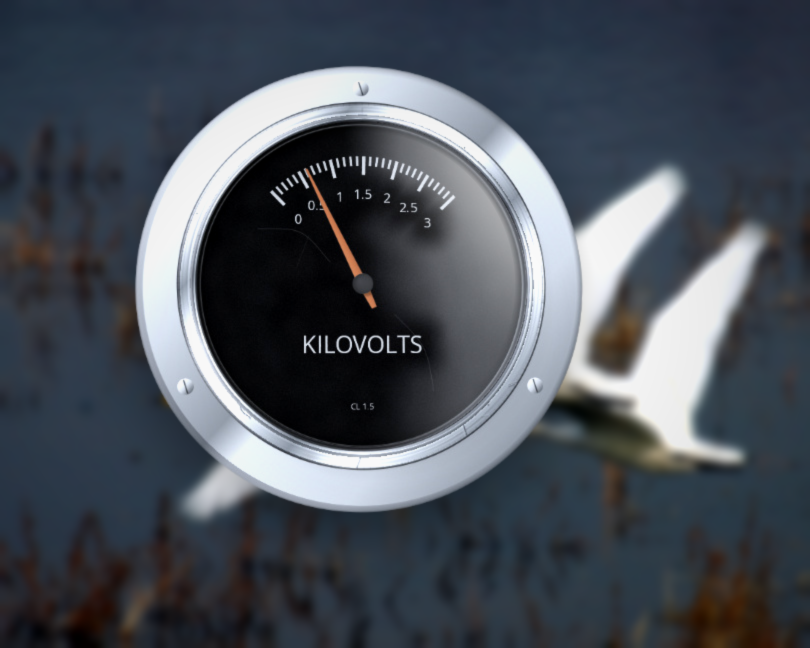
0.6 kV
